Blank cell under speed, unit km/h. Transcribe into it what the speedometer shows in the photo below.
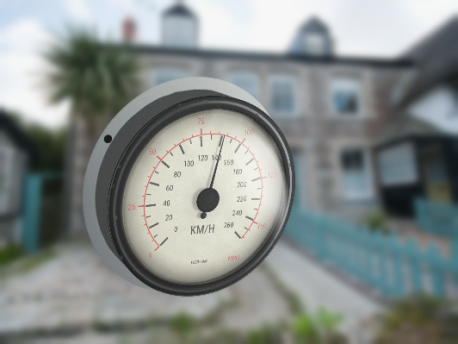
140 km/h
